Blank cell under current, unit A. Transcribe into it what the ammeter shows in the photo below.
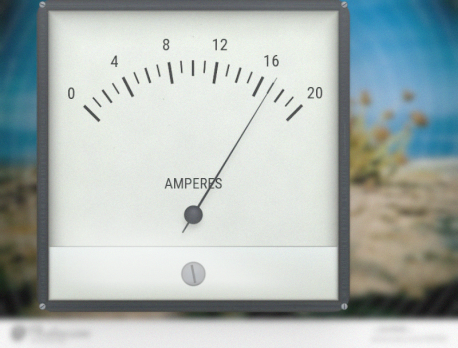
17 A
